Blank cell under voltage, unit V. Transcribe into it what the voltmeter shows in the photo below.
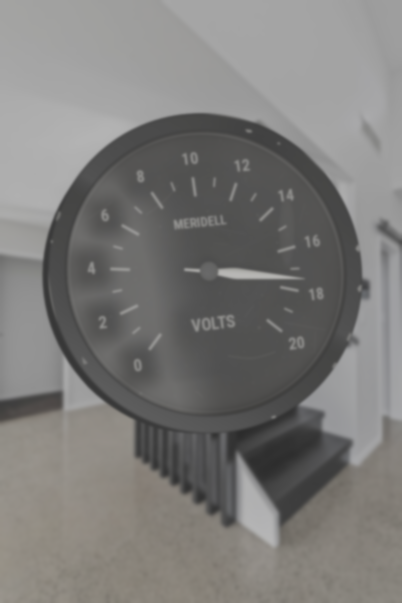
17.5 V
